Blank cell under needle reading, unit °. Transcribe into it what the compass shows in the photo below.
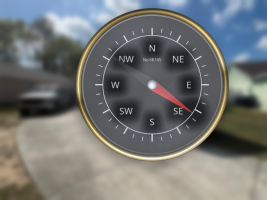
125 °
